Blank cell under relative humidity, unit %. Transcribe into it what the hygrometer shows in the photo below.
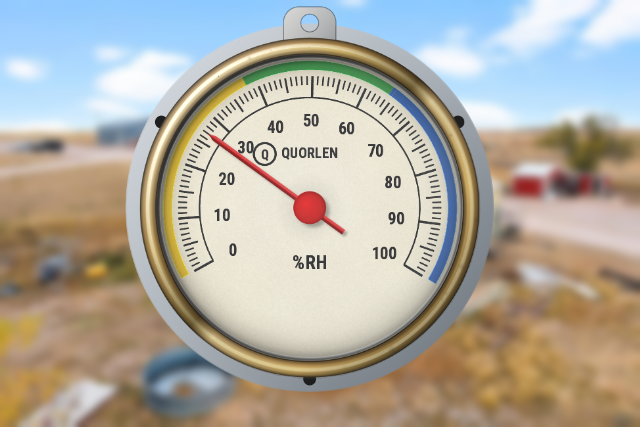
27 %
